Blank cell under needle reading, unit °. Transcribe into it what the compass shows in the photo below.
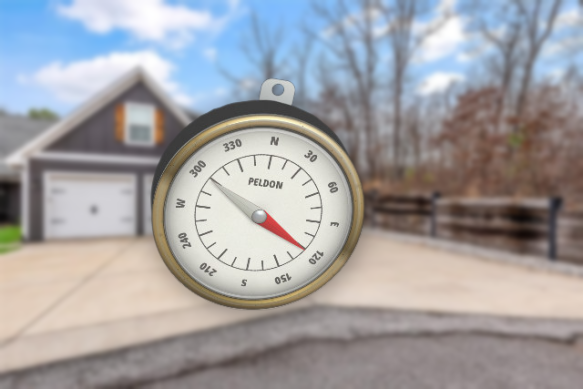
120 °
